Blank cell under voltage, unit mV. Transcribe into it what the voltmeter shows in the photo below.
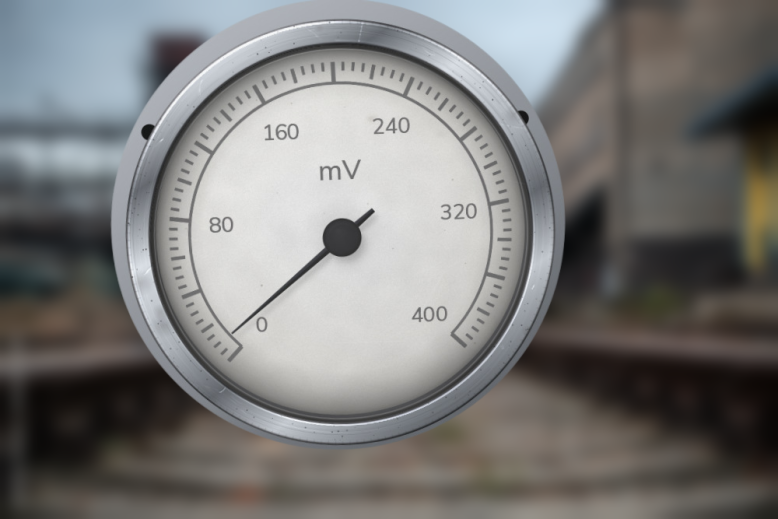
10 mV
